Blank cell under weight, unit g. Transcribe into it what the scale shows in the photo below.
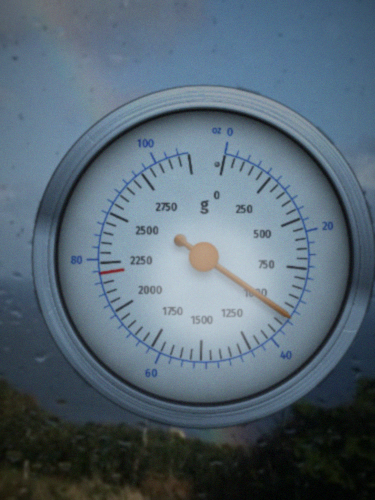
1000 g
